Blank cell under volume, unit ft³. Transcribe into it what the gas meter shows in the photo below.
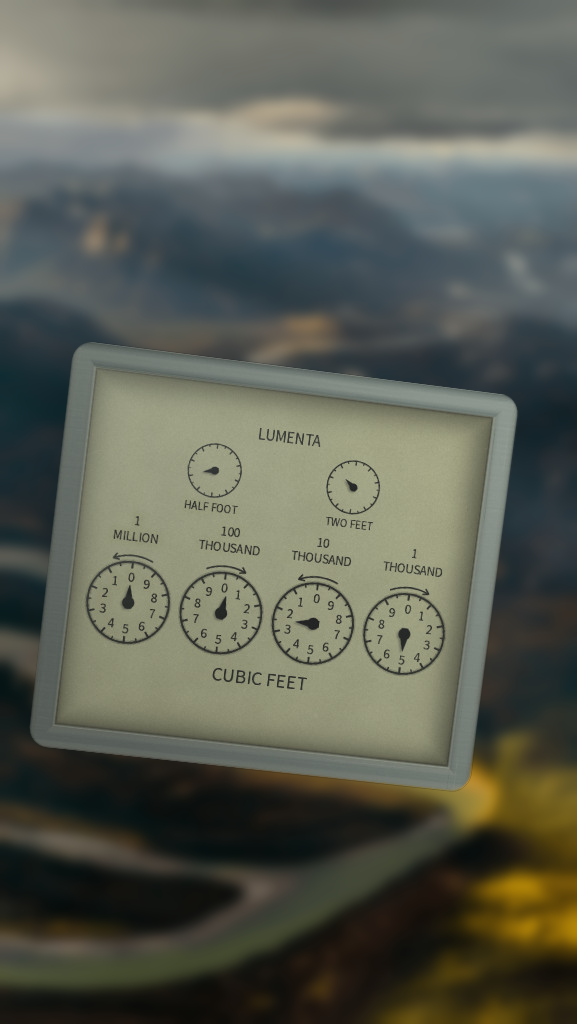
2500 ft³
